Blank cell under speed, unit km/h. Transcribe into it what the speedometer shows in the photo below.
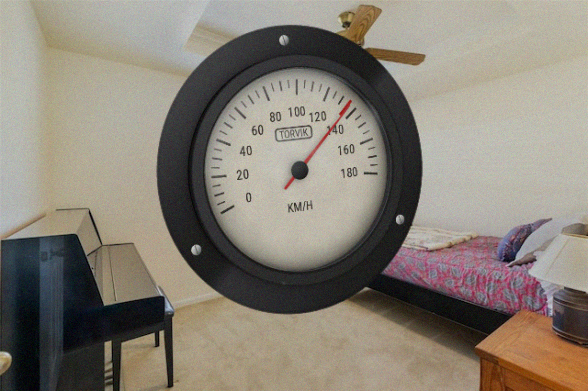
135 km/h
